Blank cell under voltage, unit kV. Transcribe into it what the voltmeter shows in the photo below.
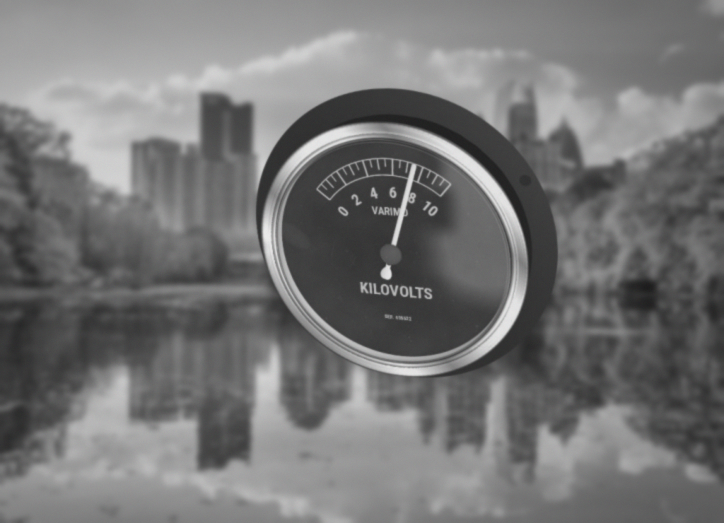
7.5 kV
